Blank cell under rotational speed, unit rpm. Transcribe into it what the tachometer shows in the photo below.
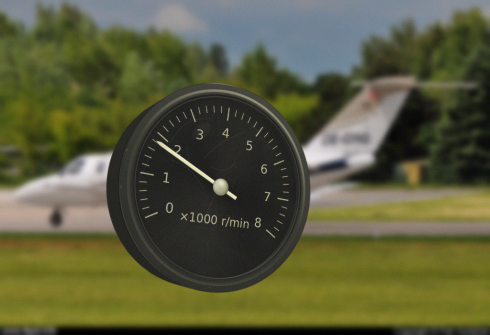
1800 rpm
